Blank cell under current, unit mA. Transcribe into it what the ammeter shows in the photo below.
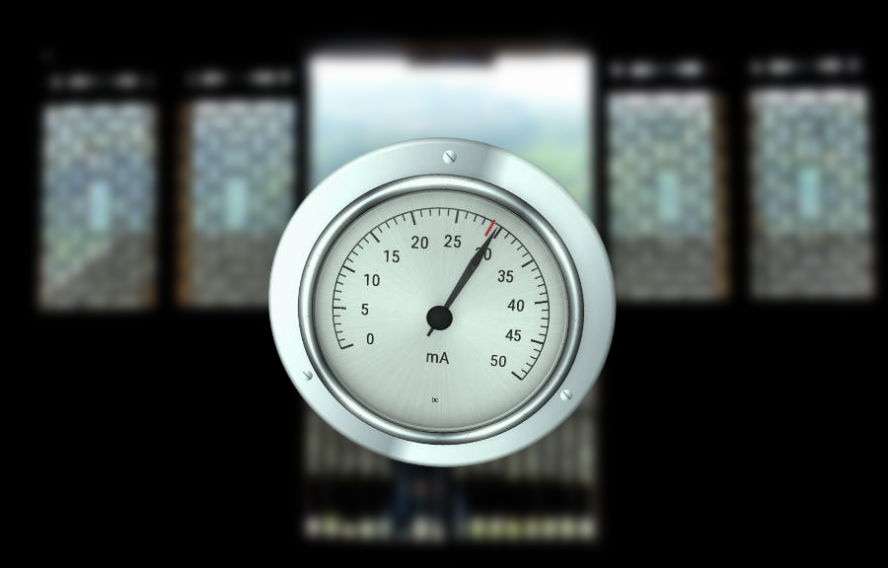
29.5 mA
